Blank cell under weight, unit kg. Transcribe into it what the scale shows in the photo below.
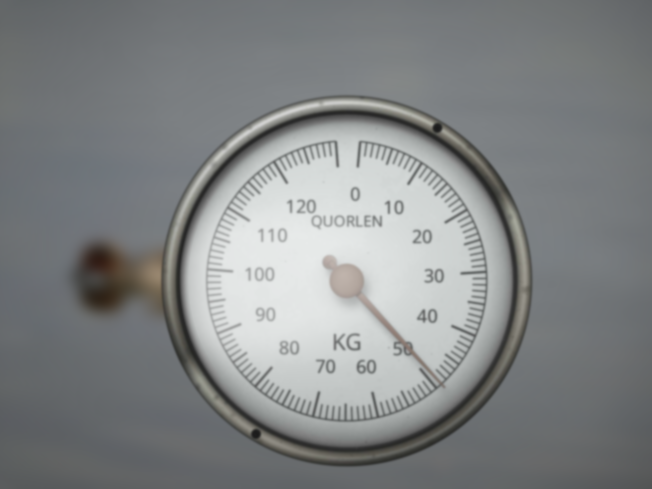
49 kg
